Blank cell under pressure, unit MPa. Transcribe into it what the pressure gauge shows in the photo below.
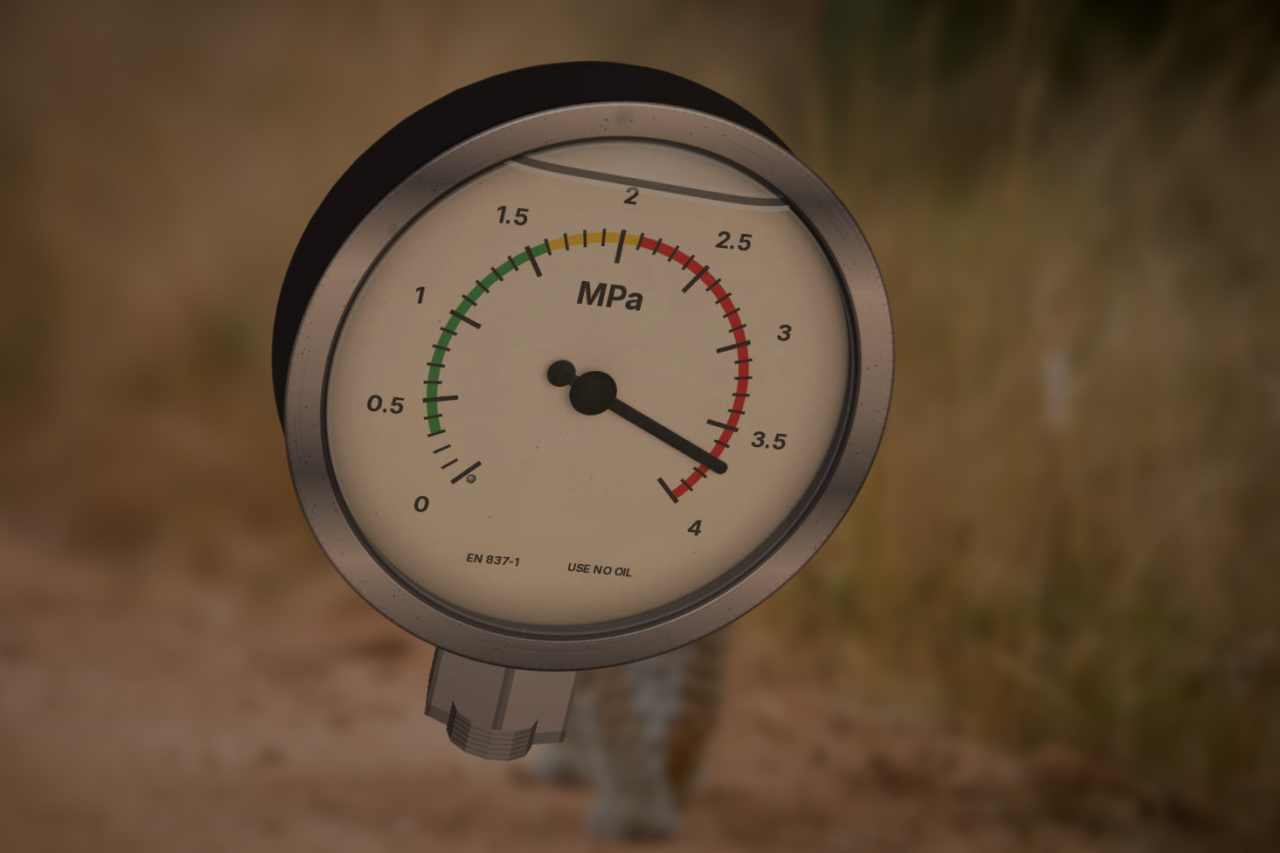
3.7 MPa
